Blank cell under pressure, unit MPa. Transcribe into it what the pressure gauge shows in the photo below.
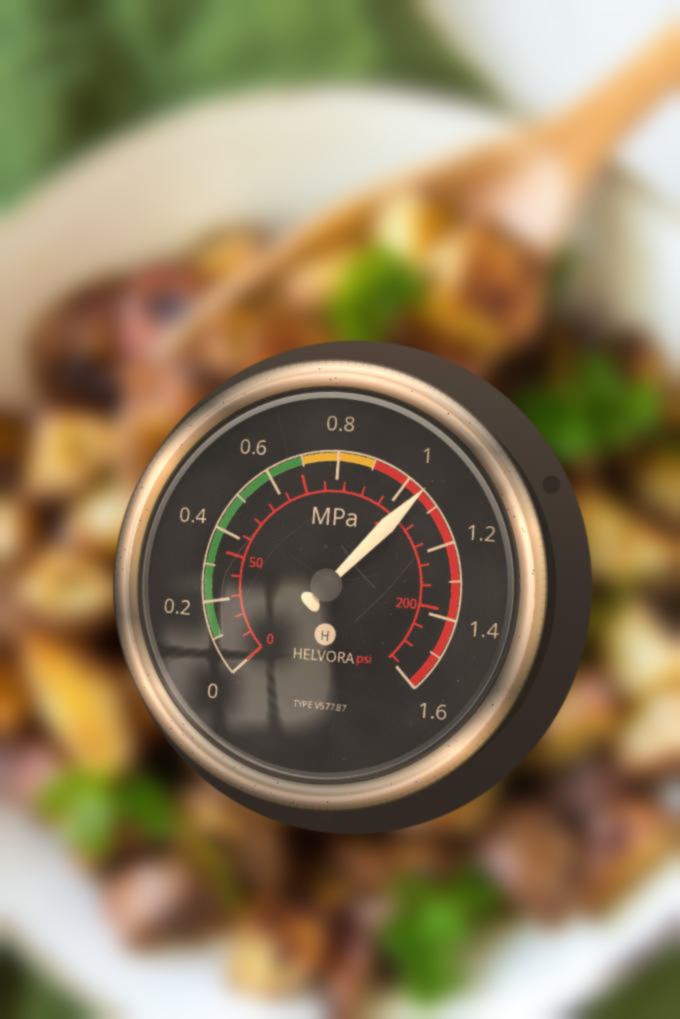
1.05 MPa
